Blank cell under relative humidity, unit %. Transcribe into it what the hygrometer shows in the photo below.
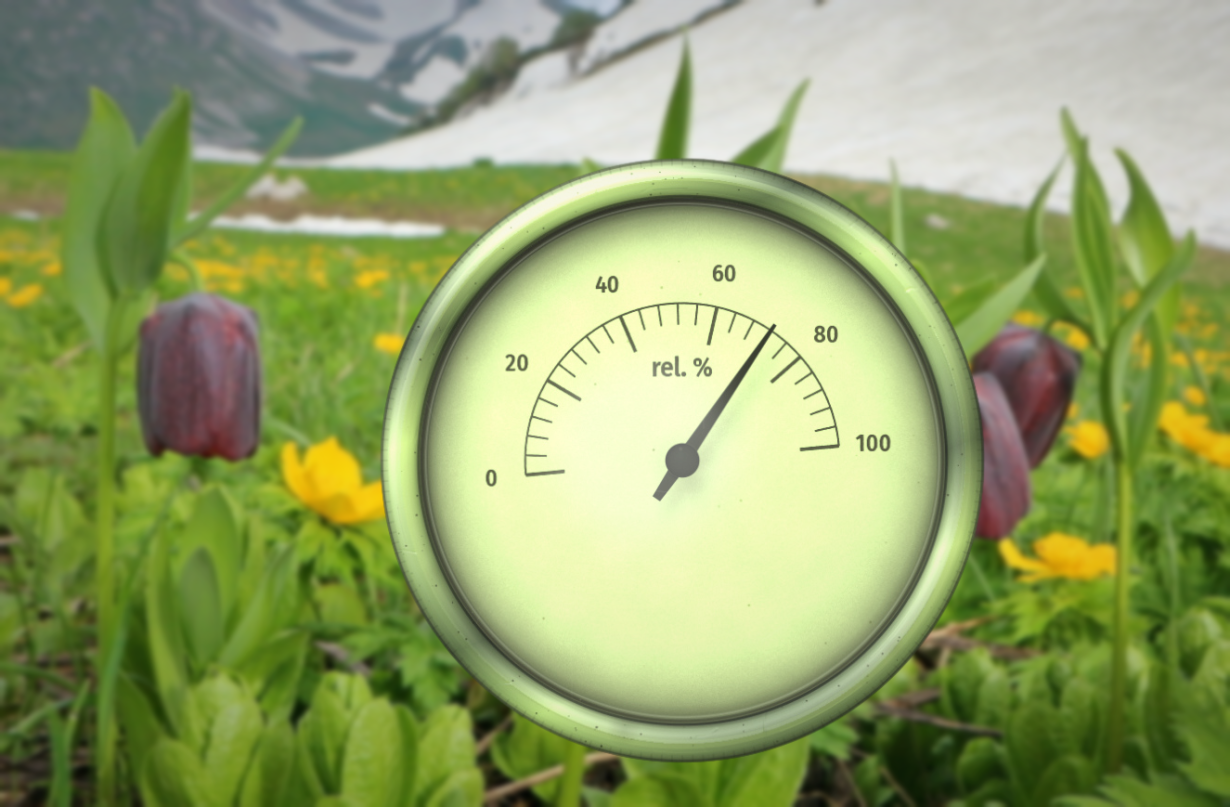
72 %
